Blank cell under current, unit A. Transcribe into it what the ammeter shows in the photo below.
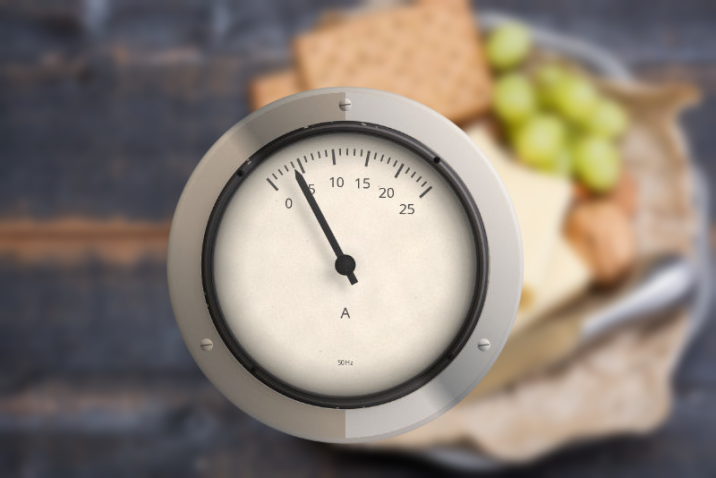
4 A
